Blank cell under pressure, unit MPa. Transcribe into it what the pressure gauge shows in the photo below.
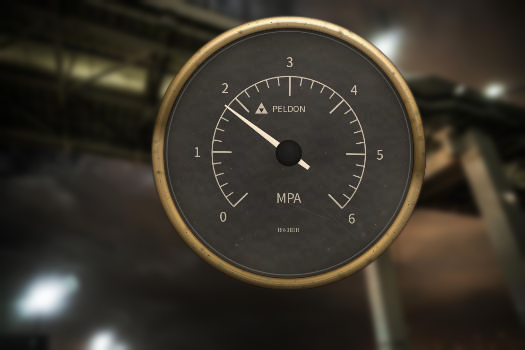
1.8 MPa
